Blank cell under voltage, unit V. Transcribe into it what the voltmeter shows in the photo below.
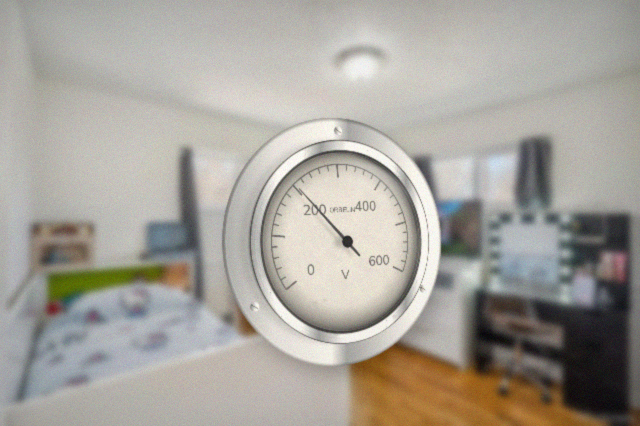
200 V
